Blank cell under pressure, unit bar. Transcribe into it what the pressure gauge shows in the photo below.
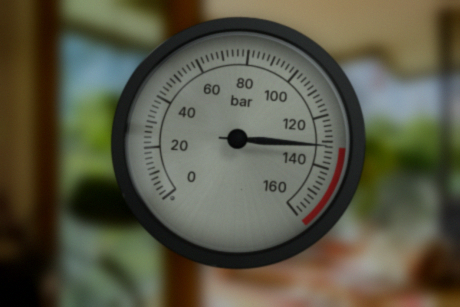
132 bar
